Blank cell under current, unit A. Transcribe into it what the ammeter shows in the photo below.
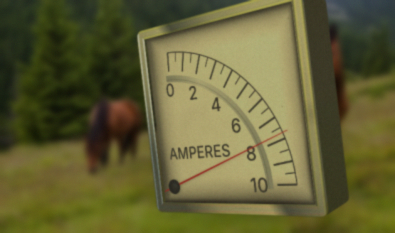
7.75 A
